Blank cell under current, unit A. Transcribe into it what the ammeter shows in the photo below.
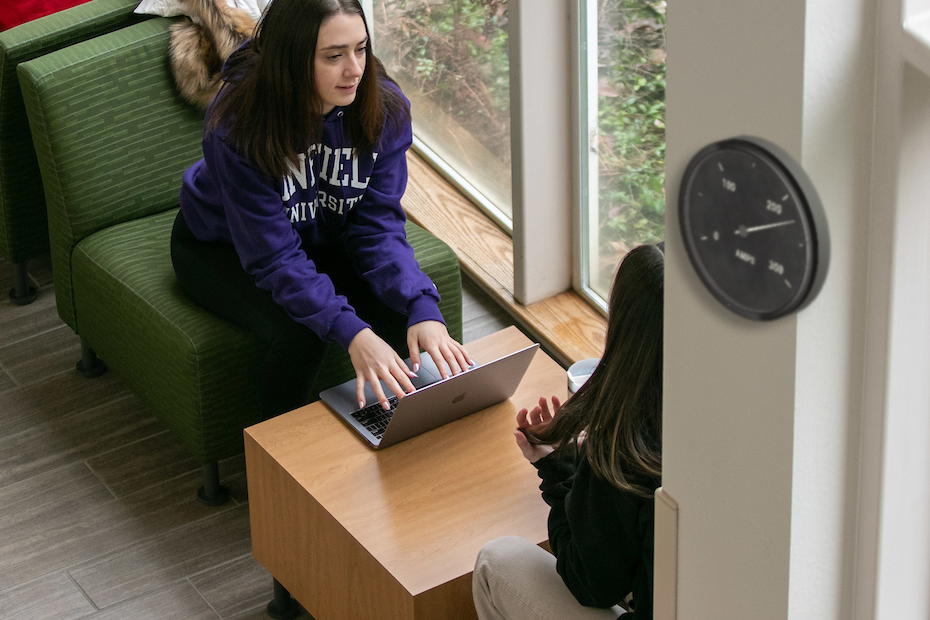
225 A
